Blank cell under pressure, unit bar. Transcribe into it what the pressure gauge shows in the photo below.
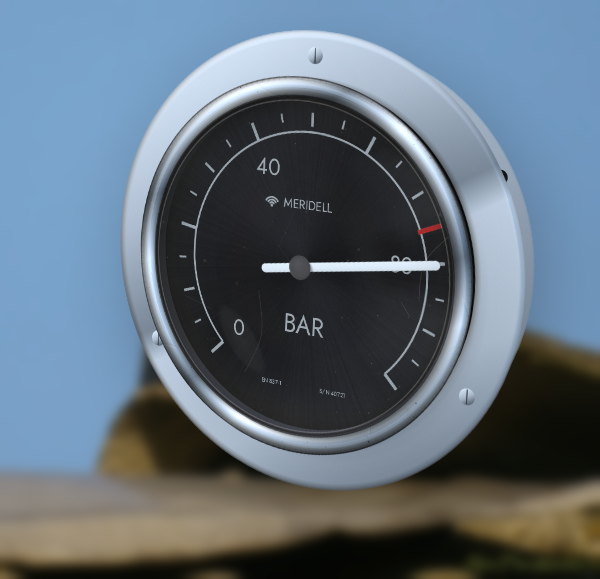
80 bar
